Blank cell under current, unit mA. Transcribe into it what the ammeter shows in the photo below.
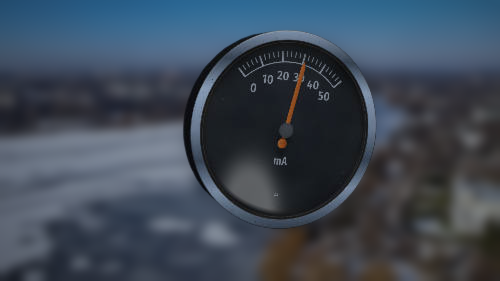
30 mA
